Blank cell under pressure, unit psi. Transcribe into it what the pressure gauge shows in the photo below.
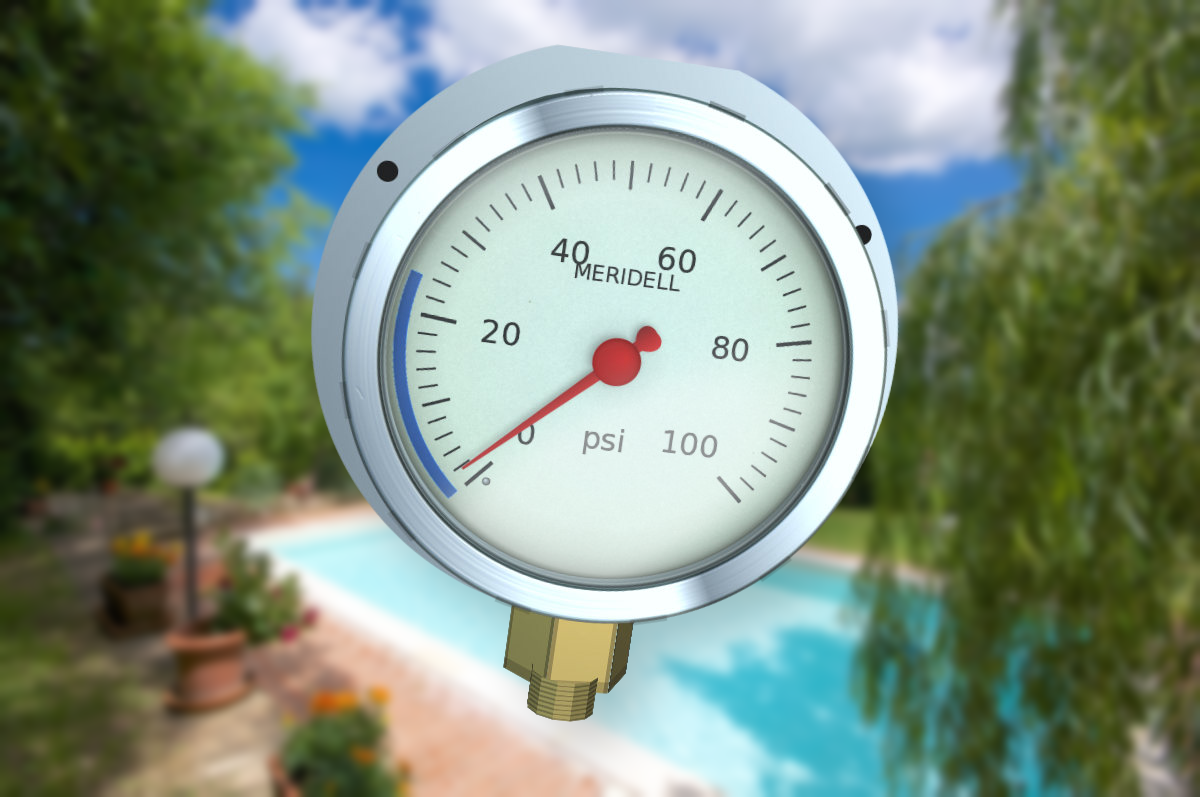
2 psi
